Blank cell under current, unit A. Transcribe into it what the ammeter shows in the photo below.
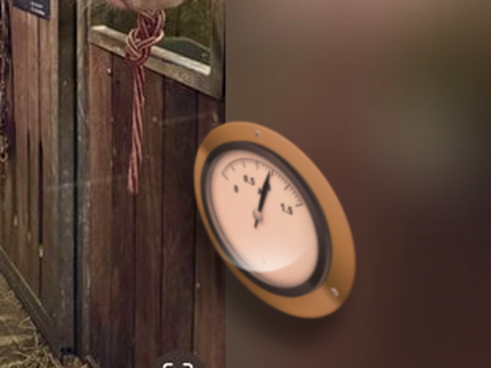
1 A
